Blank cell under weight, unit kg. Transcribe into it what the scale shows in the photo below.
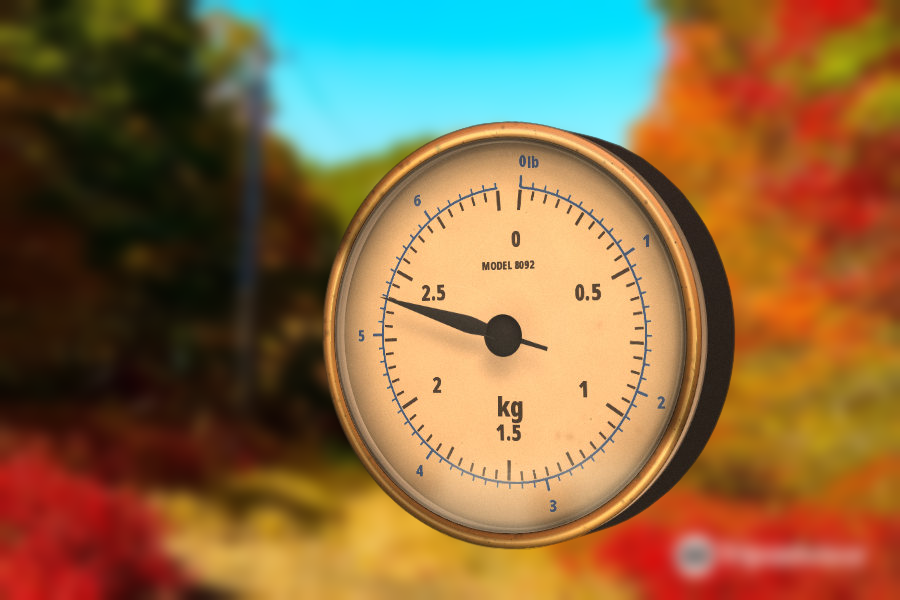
2.4 kg
